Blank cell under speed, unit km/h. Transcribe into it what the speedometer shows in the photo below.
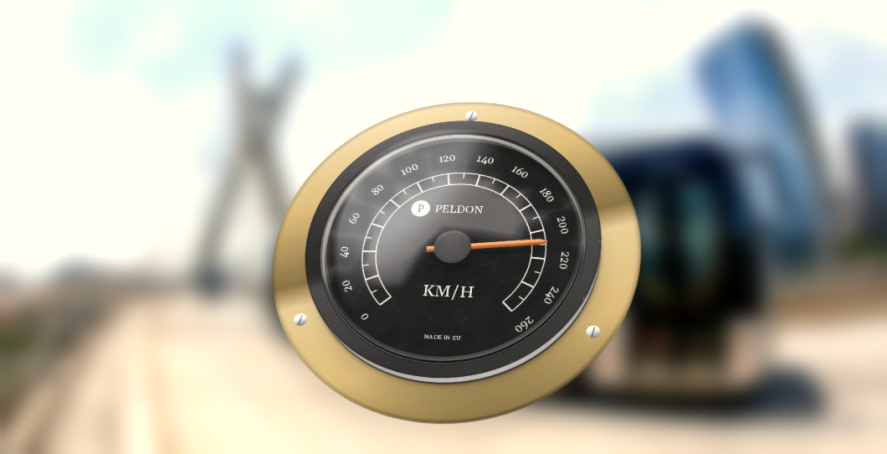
210 km/h
